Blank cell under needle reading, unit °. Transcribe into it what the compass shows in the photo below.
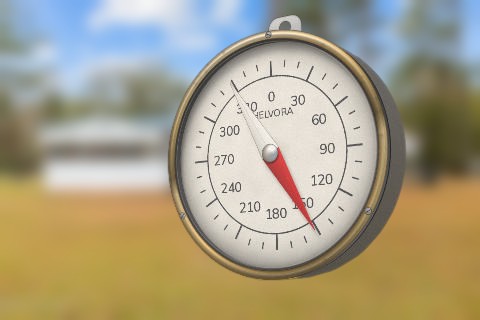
150 °
